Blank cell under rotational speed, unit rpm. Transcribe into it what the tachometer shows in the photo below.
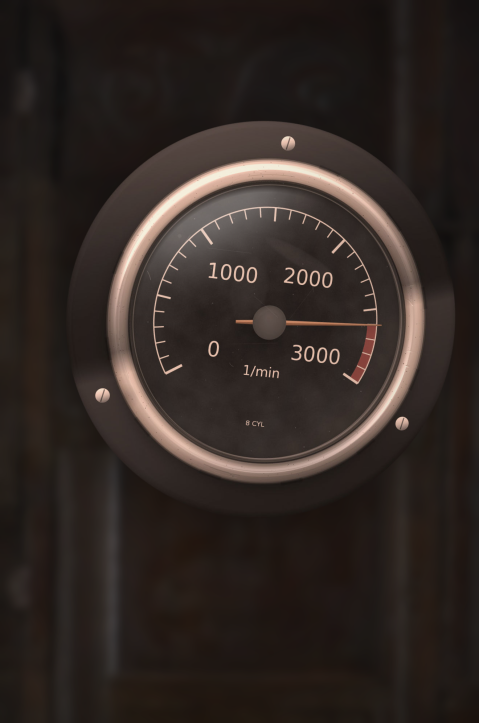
2600 rpm
